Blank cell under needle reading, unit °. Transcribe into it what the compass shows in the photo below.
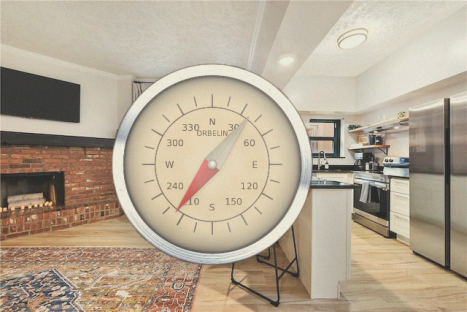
217.5 °
